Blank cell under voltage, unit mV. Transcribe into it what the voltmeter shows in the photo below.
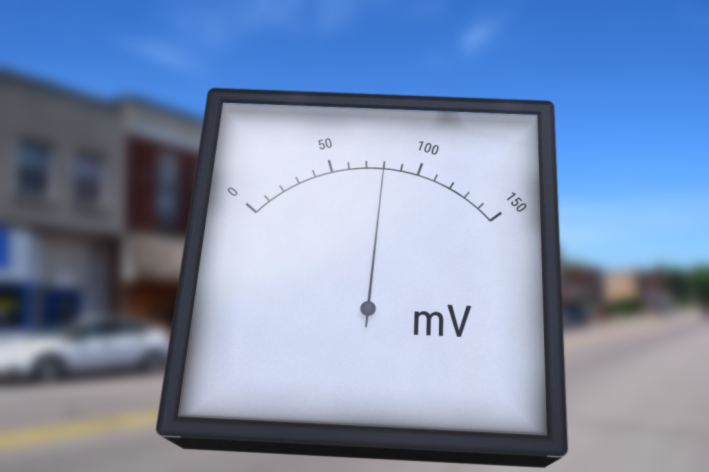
80 mV
